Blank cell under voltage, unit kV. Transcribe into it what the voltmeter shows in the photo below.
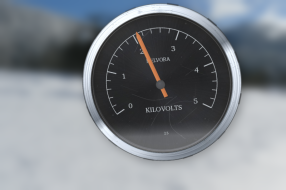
2.1 kV
